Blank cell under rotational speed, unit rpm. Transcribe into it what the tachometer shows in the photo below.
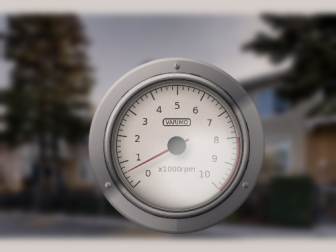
600 rpm
